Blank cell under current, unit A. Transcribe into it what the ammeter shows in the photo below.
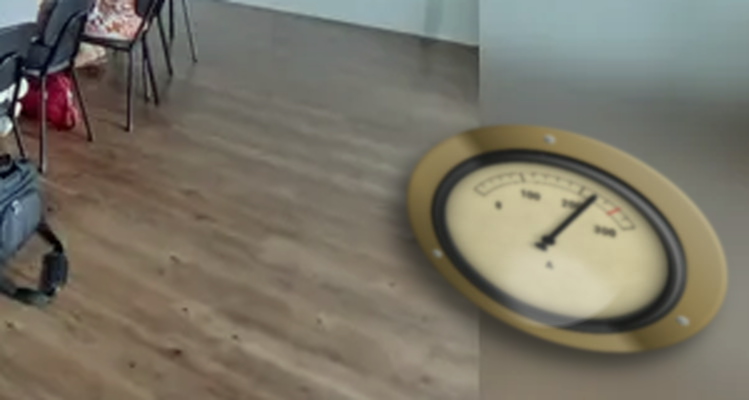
220 A
